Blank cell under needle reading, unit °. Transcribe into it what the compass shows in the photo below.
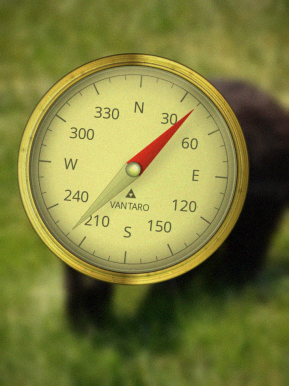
40 °
